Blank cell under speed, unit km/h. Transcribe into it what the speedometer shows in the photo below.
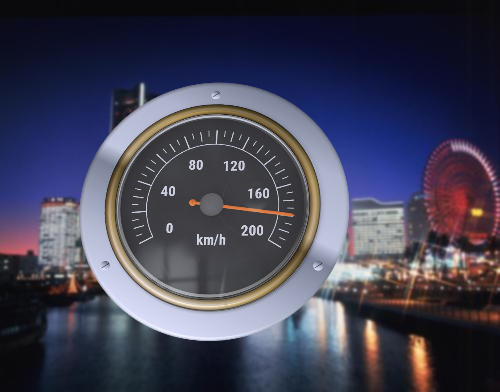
180 km/h
